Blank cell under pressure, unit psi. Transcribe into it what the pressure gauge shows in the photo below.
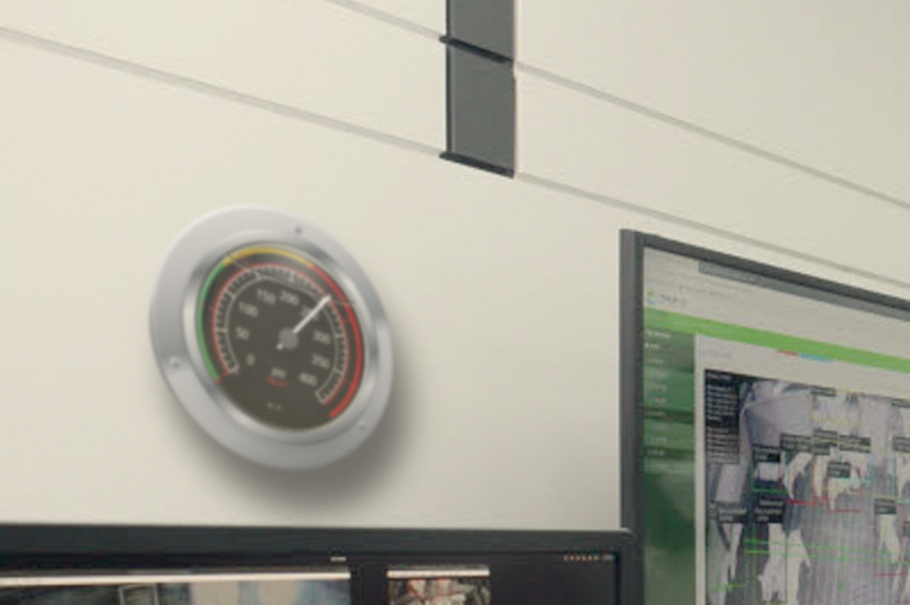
250 psi
